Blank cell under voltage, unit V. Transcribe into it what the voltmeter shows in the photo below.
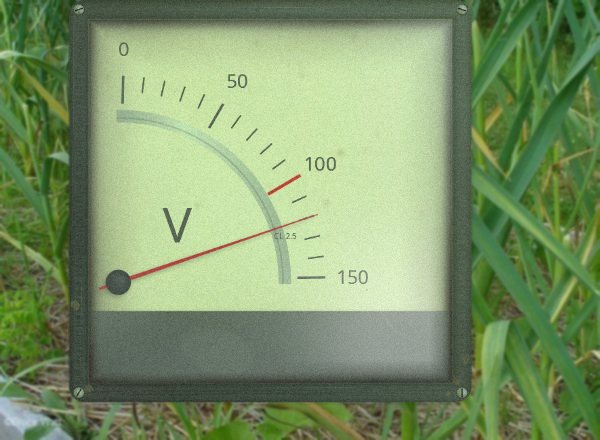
120 V
